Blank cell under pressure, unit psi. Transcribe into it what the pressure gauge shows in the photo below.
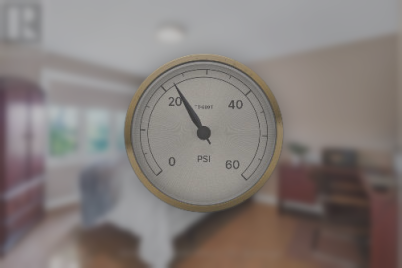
22.5 psi
